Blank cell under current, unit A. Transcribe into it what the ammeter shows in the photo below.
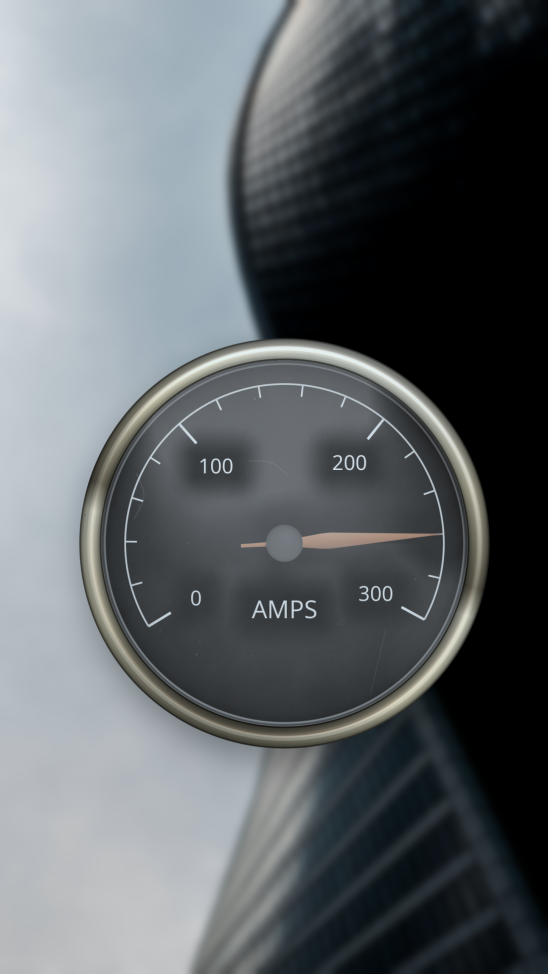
260 A
